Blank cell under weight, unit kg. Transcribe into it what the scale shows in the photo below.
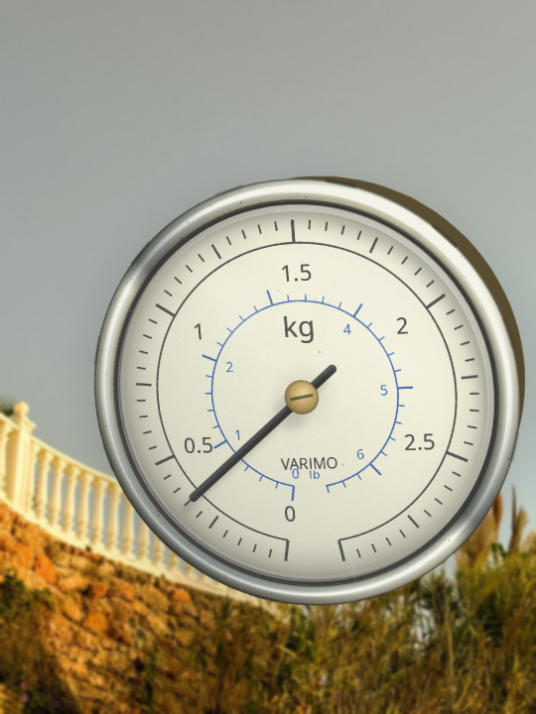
0.35 kg
